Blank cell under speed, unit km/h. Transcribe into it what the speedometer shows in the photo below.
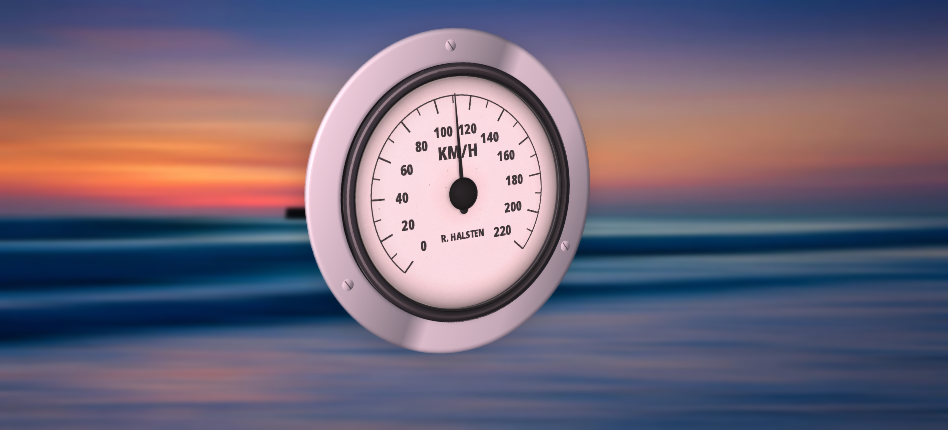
110 km/h
